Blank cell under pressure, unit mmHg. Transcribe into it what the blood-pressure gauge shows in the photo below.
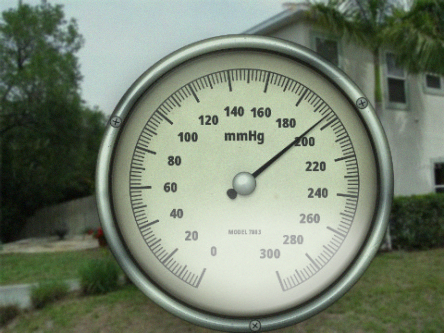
196 mmHg
